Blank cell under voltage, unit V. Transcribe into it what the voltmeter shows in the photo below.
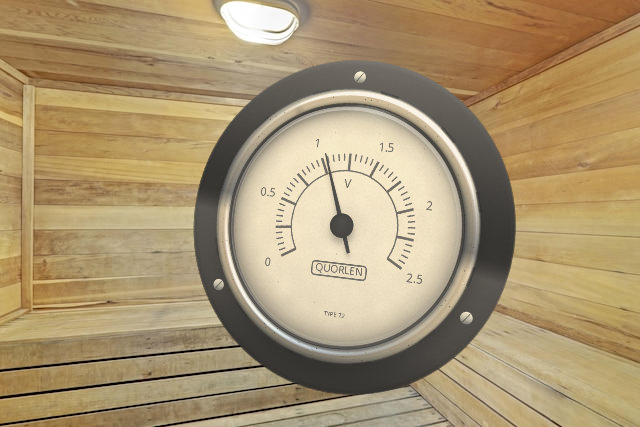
1.05 V
